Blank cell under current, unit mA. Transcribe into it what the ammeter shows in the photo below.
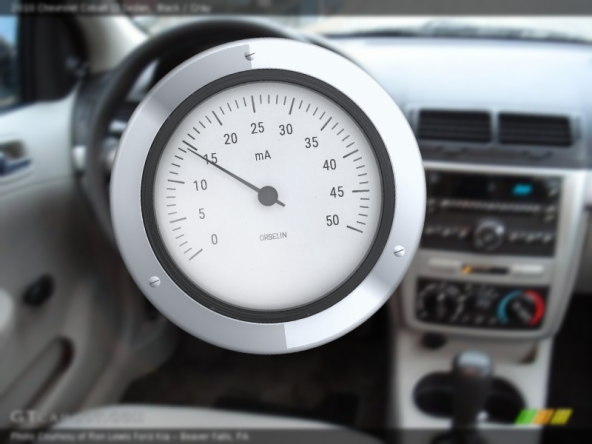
14.5 mA
